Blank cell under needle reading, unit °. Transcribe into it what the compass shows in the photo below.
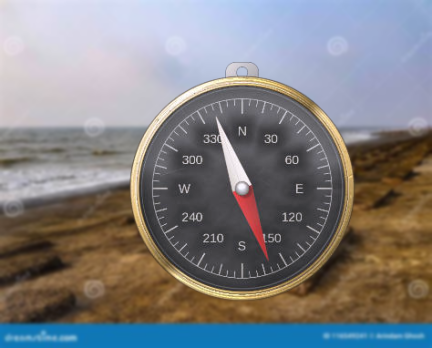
160 °
